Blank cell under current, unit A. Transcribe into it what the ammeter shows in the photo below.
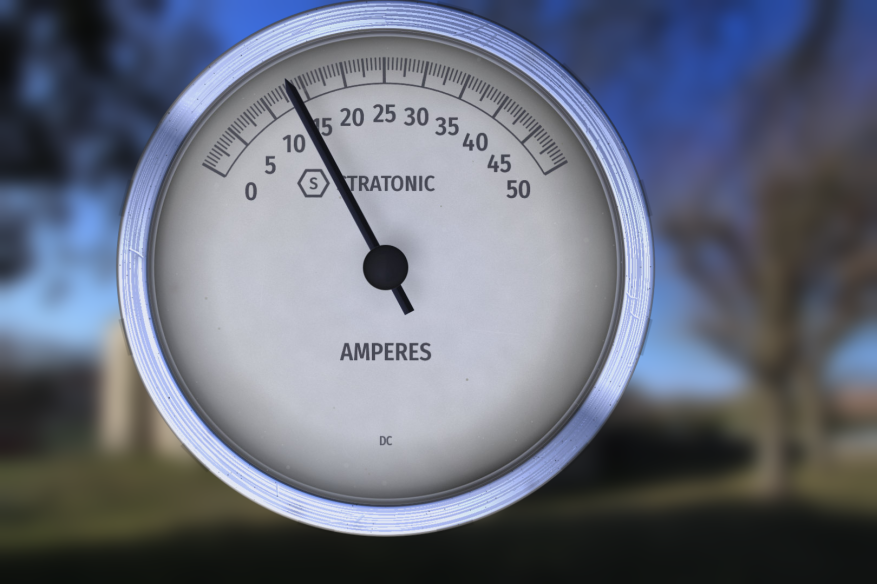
13.5 A
